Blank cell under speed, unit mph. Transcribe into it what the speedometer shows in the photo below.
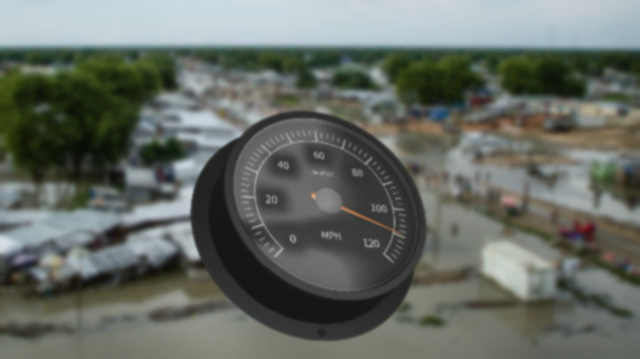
110 mph
